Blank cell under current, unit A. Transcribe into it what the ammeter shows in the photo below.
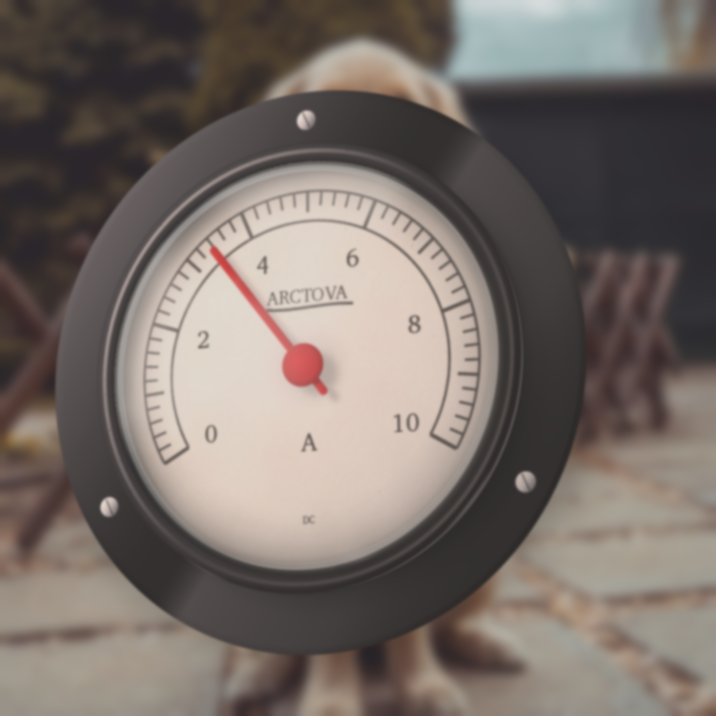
3.4 A
